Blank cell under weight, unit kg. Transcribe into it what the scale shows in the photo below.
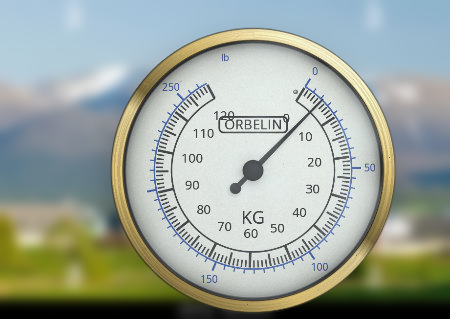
5 kg
